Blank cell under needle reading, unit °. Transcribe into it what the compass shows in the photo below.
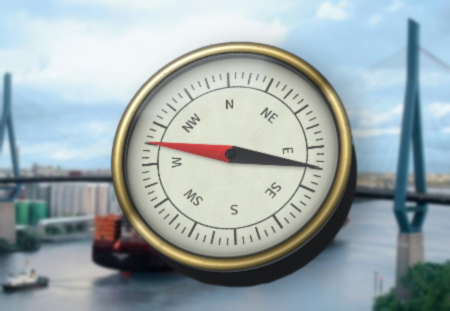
285 °
